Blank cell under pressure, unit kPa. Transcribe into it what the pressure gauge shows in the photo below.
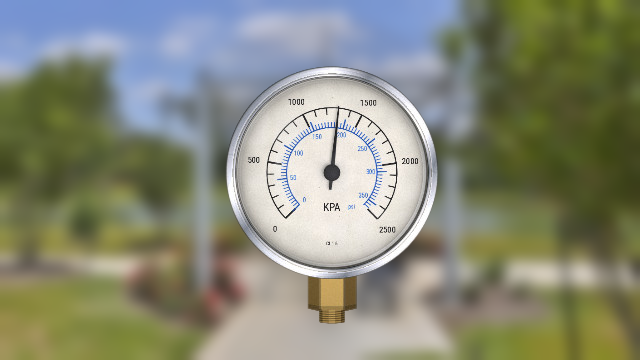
1300 kPa
